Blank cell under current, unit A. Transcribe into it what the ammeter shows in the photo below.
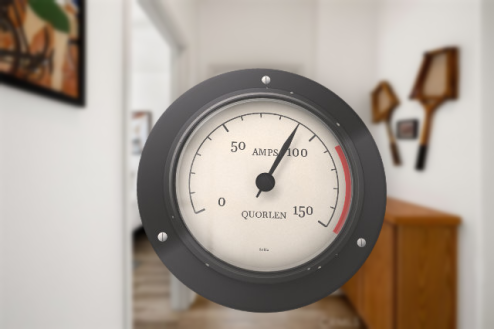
90 A
